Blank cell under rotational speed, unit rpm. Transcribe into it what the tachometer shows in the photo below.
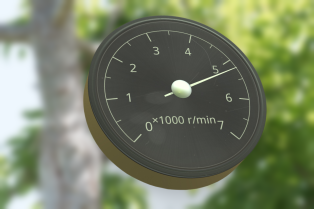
5250 rpm
